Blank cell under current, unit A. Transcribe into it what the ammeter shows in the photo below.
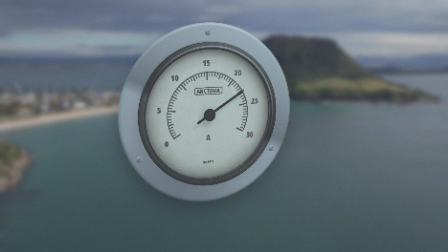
22.5 A
